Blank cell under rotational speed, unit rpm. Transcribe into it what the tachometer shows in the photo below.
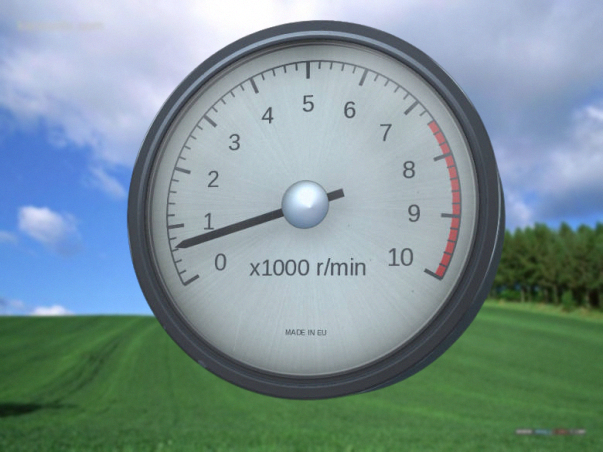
600 rpm
